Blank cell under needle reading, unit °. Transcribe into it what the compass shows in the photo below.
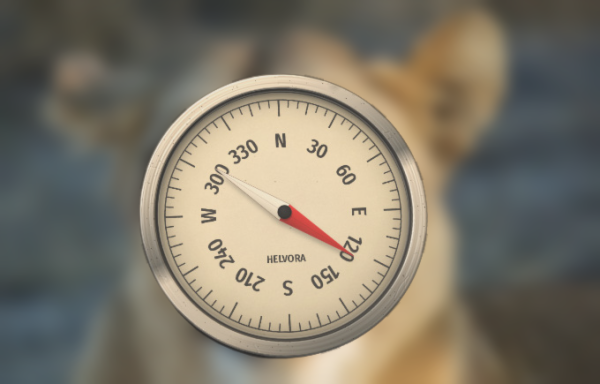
125 °
